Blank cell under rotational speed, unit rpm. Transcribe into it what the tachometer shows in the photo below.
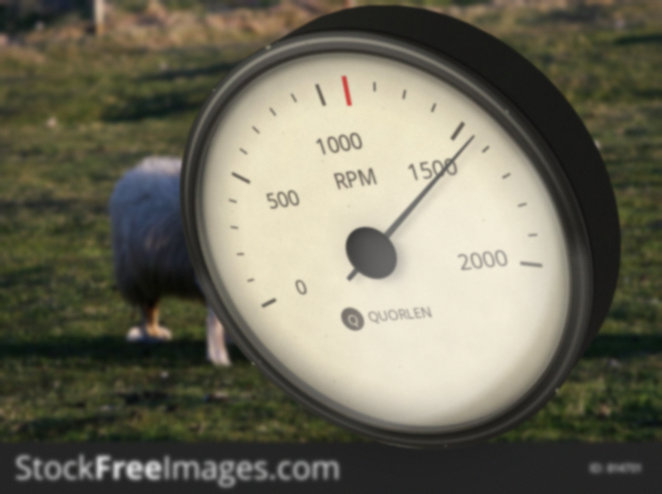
1550 rpm
